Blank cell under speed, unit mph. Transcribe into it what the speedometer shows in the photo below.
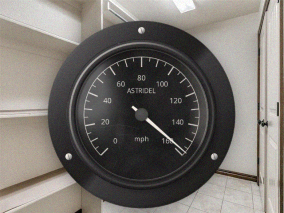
157.5 mph
